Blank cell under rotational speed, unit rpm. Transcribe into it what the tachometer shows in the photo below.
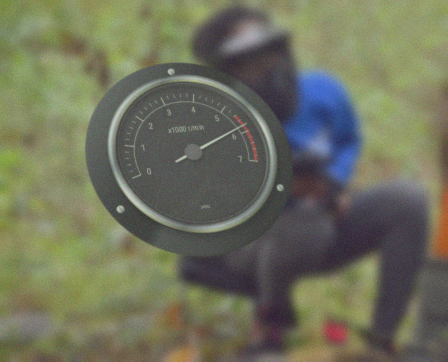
5800 rpm
